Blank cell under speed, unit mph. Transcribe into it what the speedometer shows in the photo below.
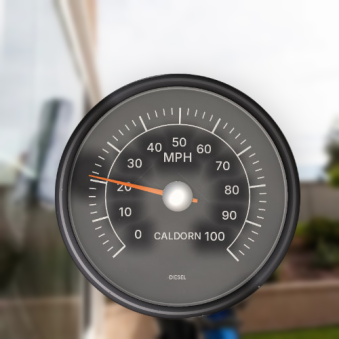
21 mph
